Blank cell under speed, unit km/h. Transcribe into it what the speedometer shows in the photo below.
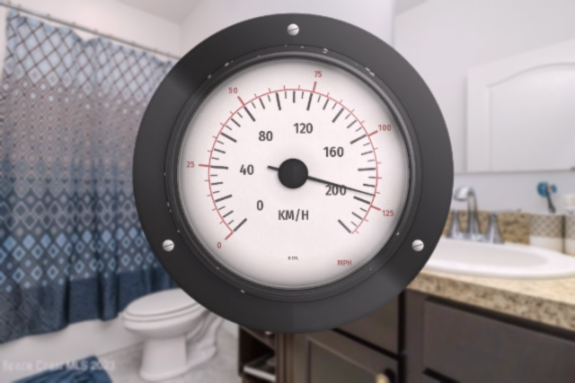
195 km/h
